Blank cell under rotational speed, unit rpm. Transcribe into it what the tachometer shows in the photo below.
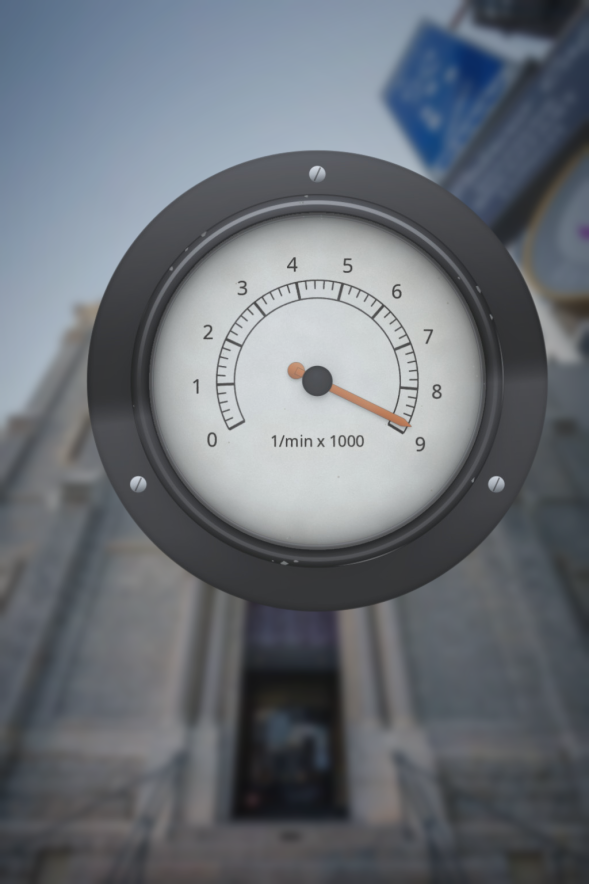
8800 rpm
